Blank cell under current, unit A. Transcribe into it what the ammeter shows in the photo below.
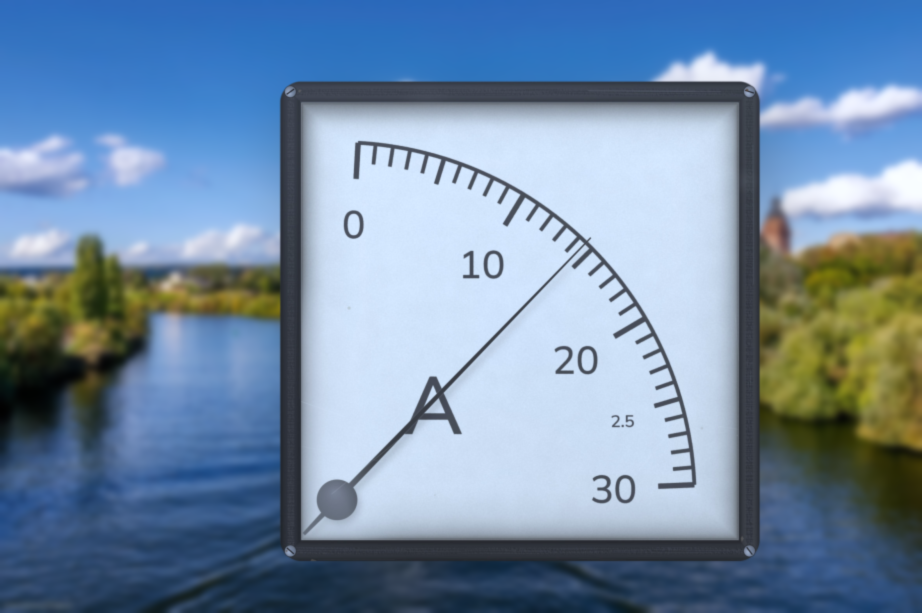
14.5 A
